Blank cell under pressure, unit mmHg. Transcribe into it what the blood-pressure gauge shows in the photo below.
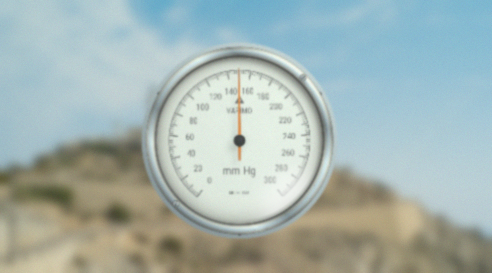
150 mmHg
